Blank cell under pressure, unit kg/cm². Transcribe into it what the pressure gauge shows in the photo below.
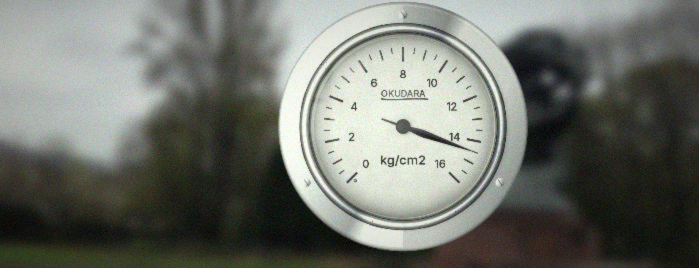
14.5 kg/cm²
